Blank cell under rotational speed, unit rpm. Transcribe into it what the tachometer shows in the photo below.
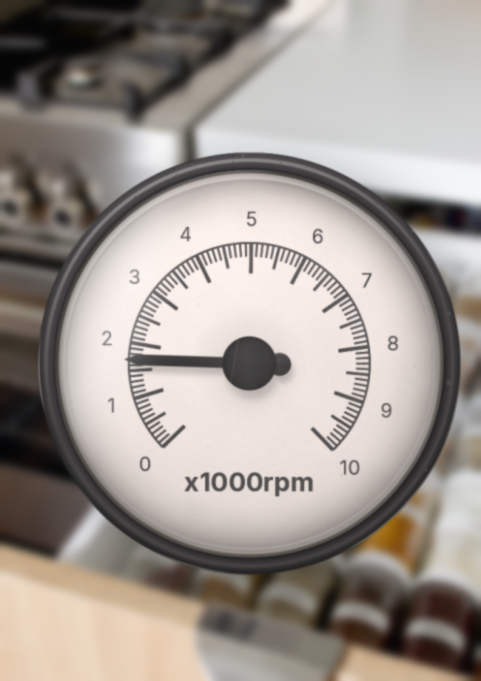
1700 rpm
